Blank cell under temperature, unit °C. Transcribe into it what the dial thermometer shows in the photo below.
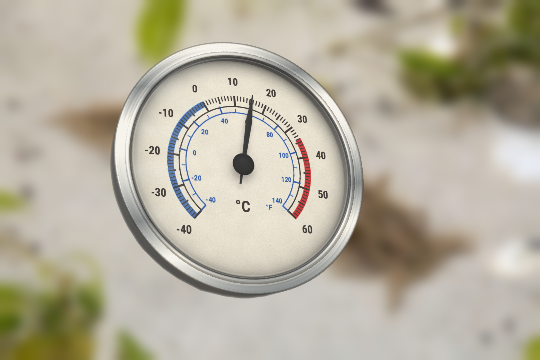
15 °C
